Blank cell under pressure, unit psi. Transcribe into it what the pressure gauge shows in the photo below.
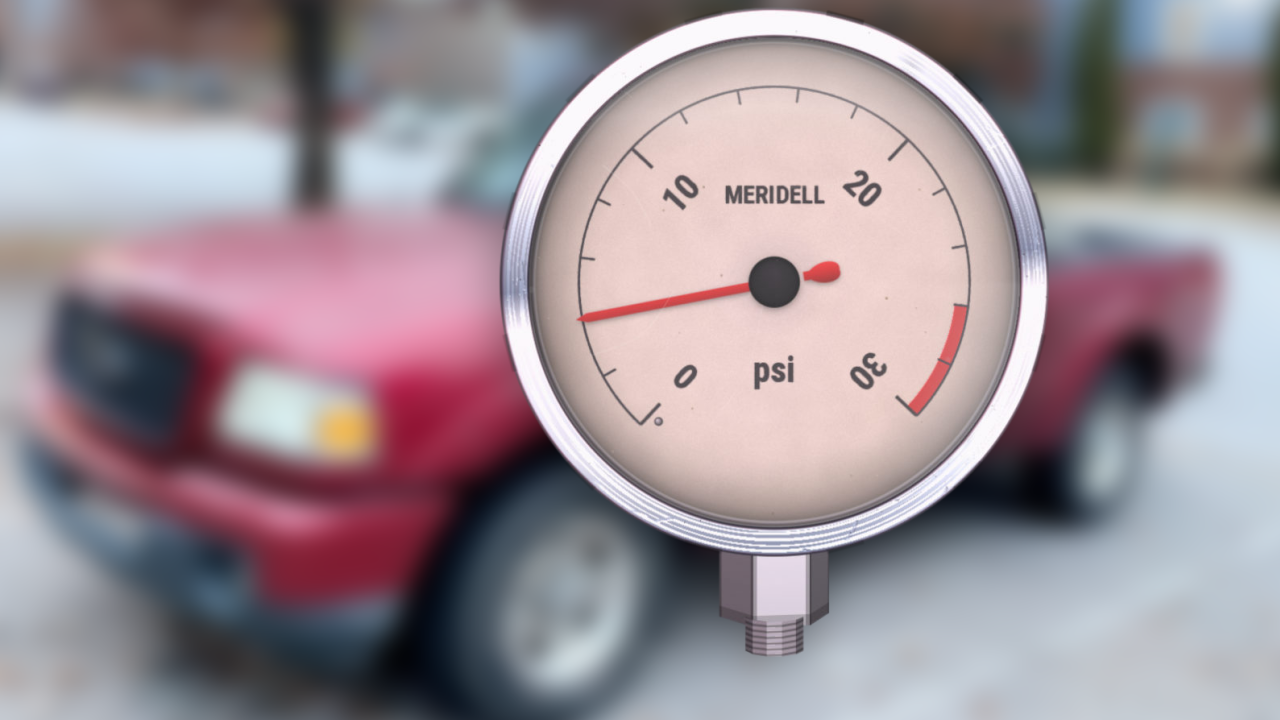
4 psi
